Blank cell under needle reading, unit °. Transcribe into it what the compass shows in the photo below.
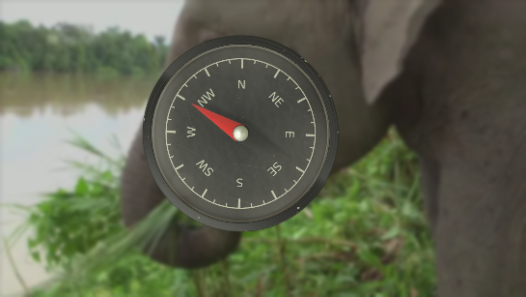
300 °
